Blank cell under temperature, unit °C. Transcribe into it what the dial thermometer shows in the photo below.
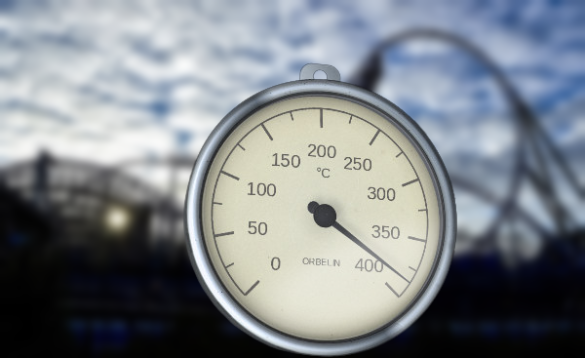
387.5 °C
